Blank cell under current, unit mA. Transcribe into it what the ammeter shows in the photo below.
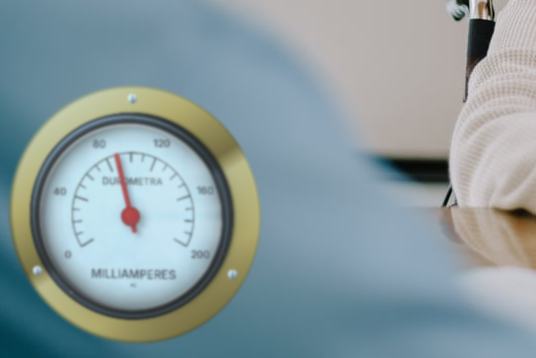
90 mA
